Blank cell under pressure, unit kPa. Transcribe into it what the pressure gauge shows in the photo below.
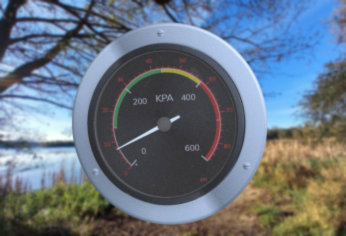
50 kPa
